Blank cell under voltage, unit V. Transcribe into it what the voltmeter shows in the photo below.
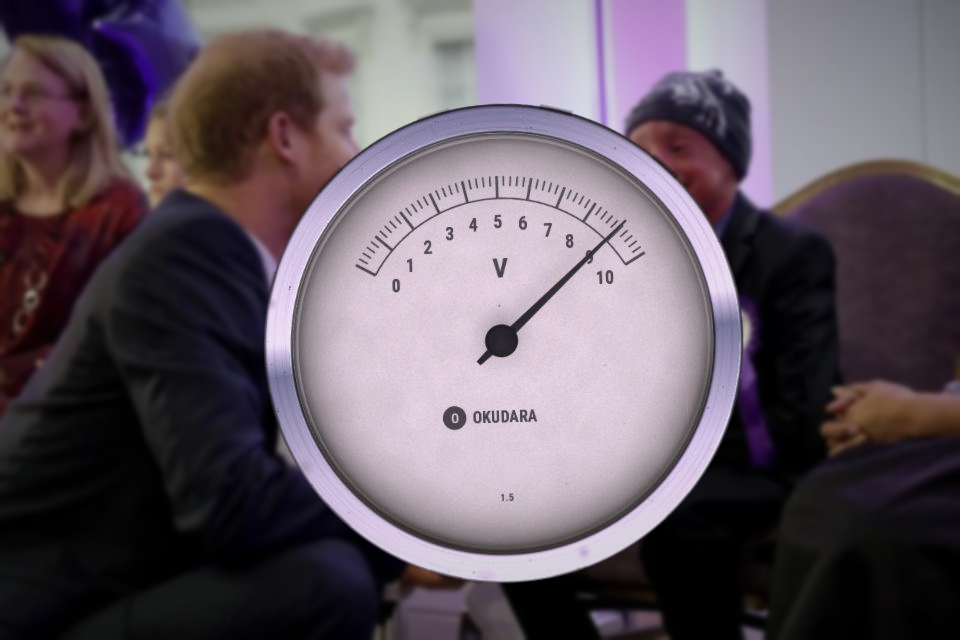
9 V
